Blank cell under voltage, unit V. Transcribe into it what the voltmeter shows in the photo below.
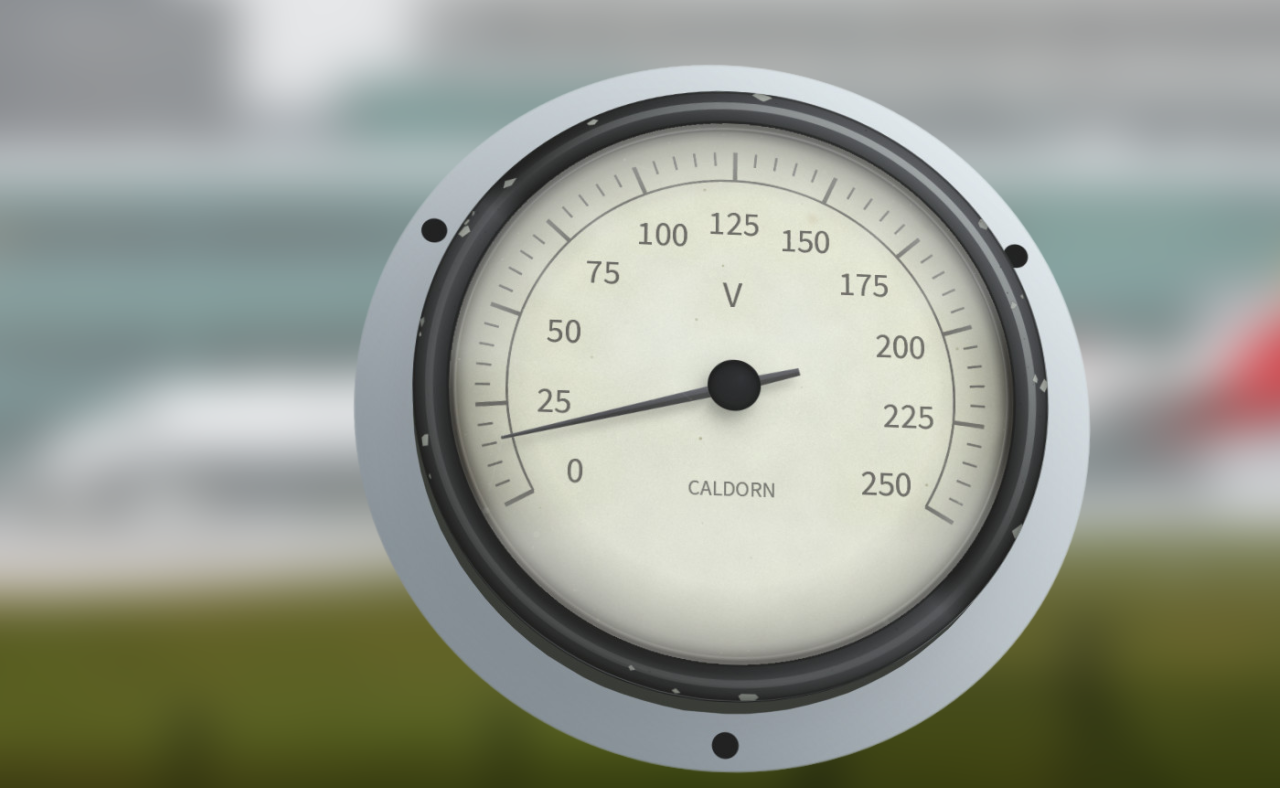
15 V
